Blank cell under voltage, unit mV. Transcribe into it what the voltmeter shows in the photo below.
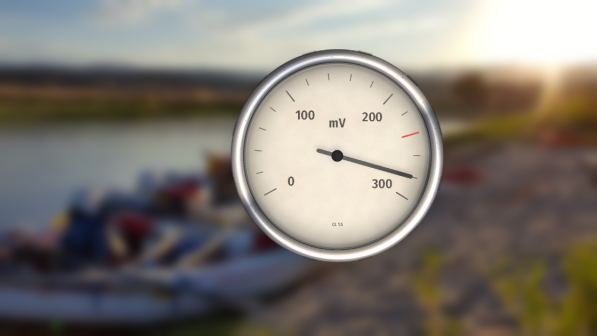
280 mV
